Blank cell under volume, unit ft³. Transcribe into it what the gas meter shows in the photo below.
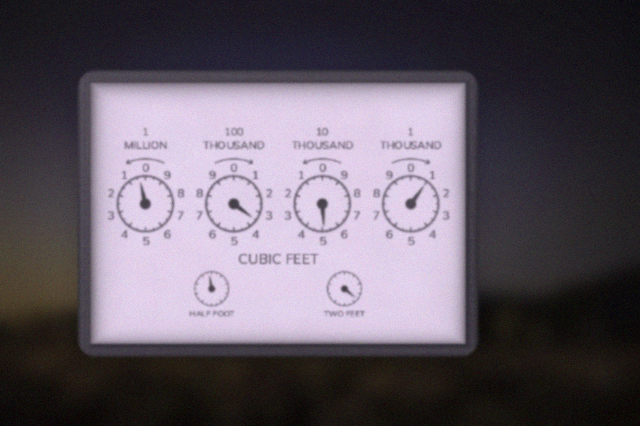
35100 ft³
